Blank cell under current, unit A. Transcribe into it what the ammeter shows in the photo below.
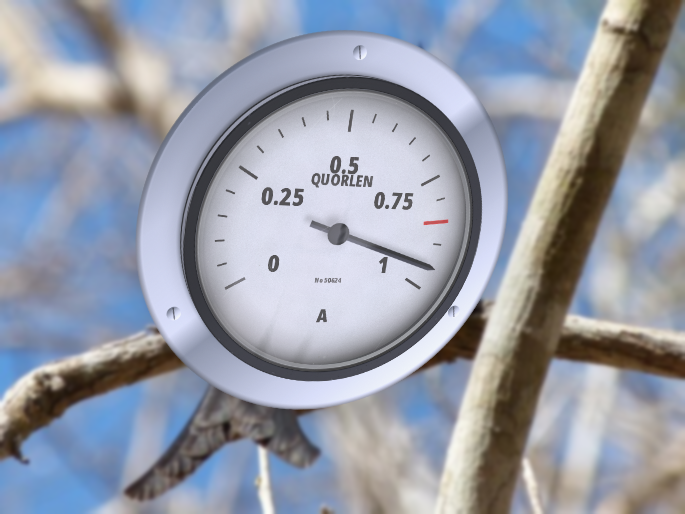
0.95 A
